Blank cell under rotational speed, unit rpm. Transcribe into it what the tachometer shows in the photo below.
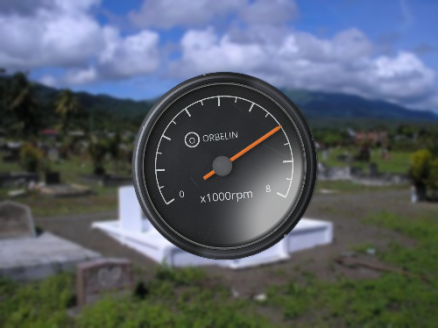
6000 rpm
